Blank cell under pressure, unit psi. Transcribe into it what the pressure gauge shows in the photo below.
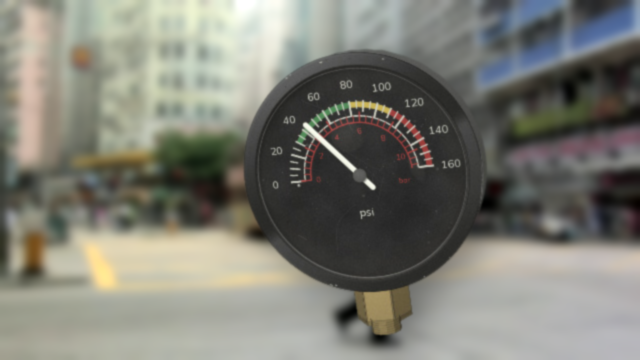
45 psi
